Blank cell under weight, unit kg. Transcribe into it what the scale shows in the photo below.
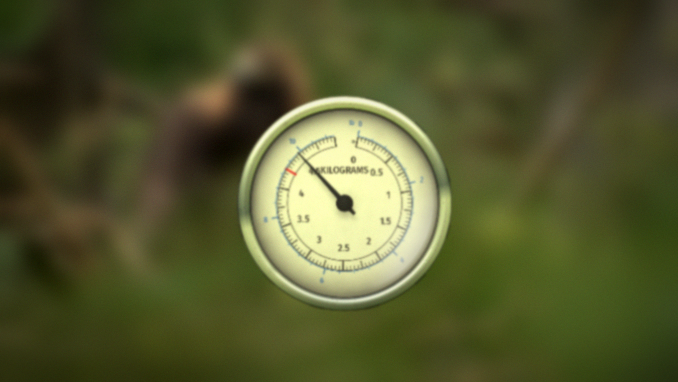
4.5 kg
